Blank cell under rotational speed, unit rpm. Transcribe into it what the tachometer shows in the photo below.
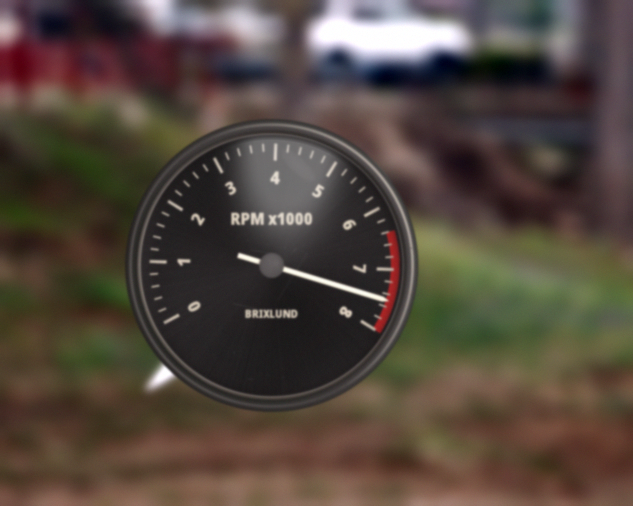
7500 rpm
